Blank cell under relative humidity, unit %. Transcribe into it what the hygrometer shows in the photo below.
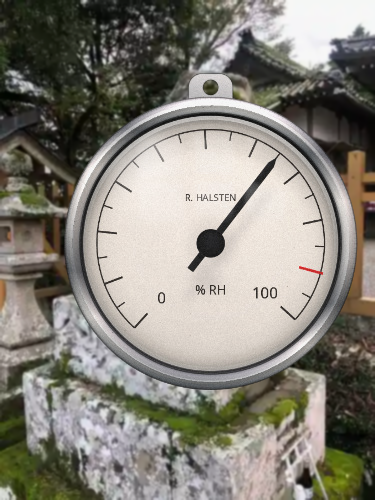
65 %
